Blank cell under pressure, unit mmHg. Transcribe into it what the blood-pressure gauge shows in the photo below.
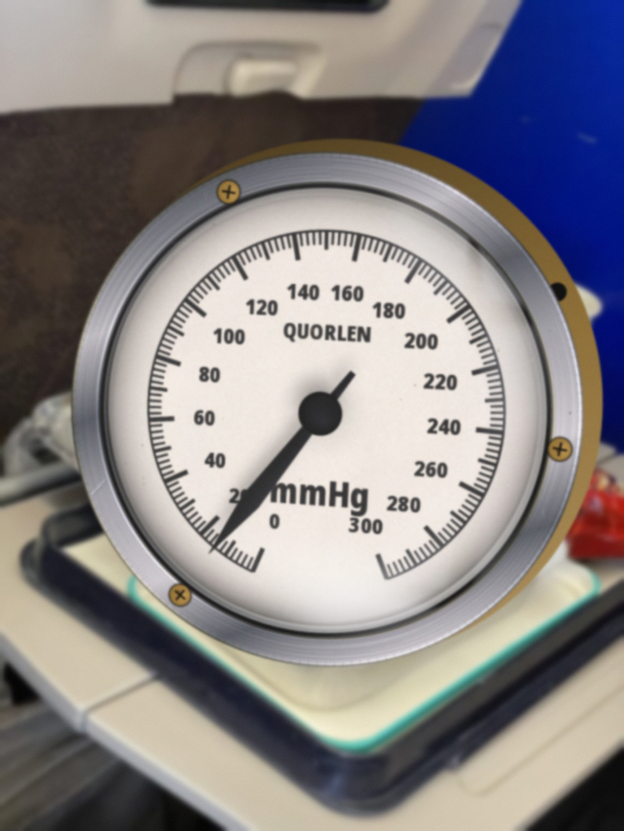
14 mmHg
